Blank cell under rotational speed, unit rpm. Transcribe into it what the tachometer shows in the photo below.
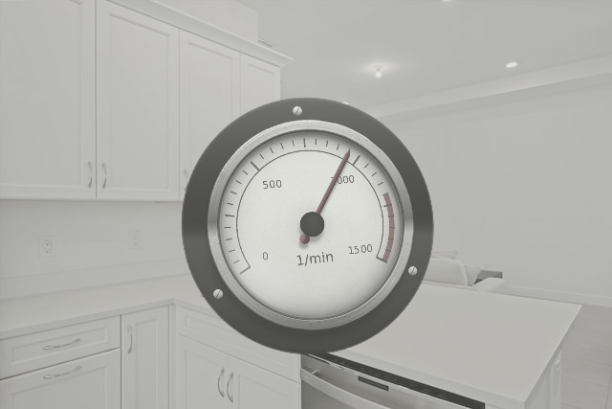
950 rpm
